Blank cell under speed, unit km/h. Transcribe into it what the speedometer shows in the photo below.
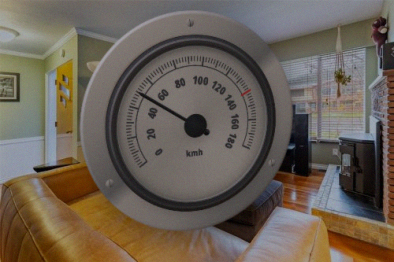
50 km/h
